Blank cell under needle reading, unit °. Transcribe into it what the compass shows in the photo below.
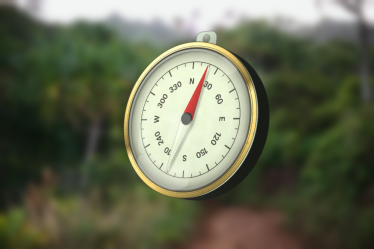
20 °
